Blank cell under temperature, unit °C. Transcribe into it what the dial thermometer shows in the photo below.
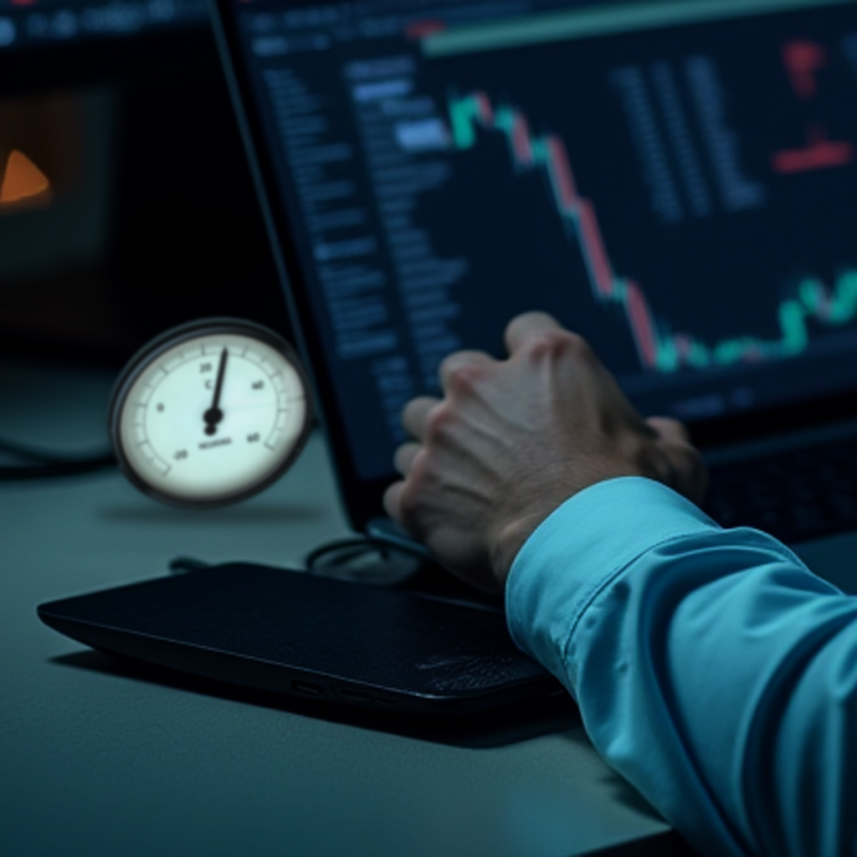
25 °C
